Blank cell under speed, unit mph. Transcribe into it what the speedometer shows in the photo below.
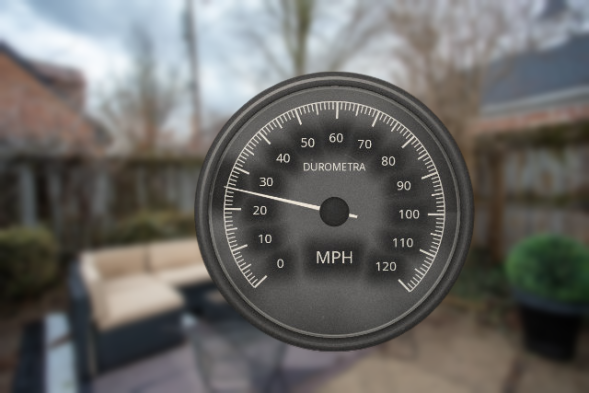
25 mph
